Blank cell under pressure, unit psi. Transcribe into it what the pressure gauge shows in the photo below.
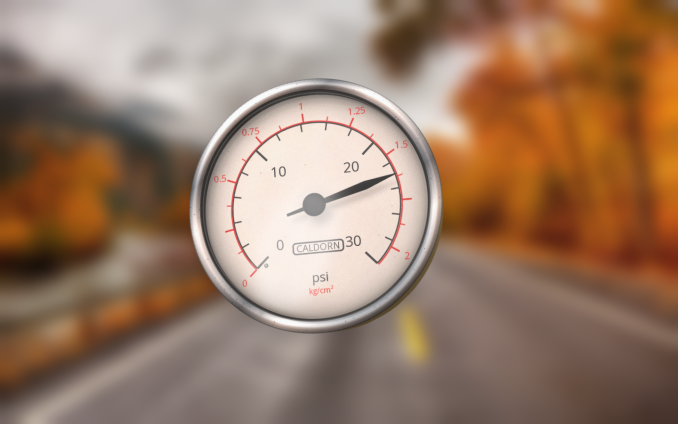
23 psi
